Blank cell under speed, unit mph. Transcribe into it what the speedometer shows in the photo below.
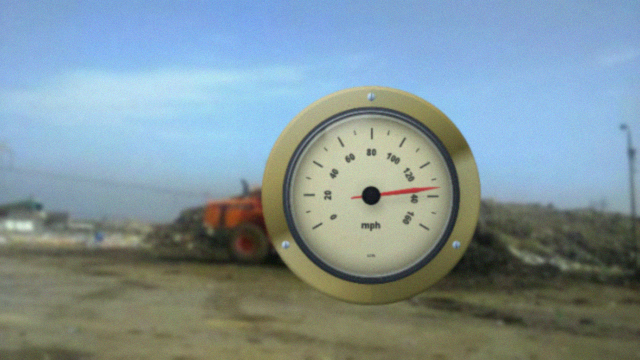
135 mph
